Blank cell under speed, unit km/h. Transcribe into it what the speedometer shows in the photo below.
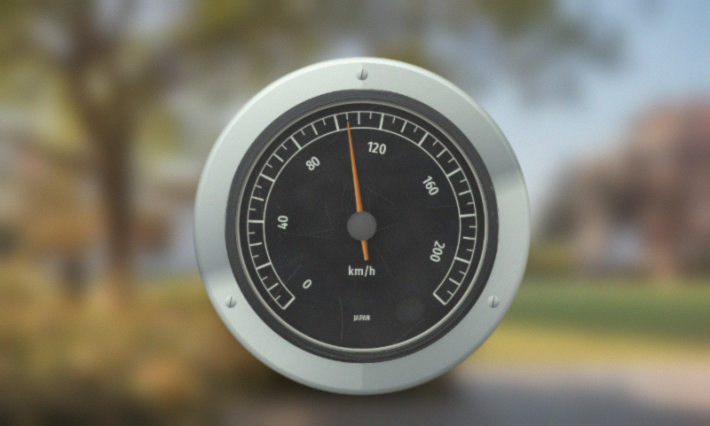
105 km/h
